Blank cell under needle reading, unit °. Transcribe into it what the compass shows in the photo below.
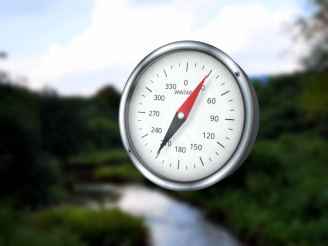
30 °
